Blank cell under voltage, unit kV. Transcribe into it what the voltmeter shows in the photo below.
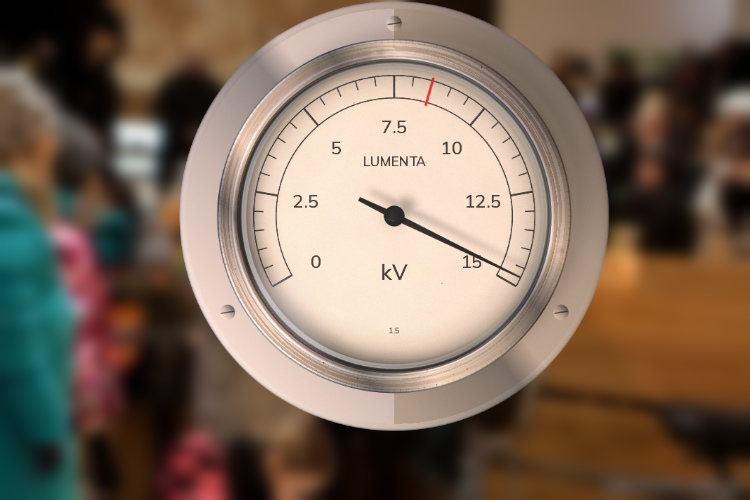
14.75 kV
